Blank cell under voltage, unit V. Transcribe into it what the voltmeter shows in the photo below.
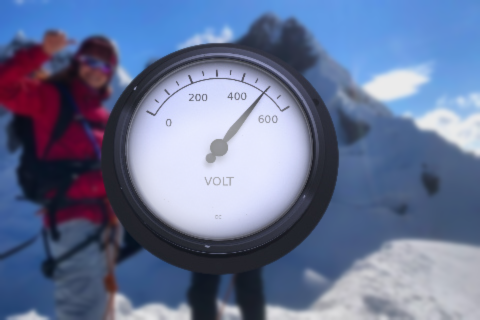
500 V
